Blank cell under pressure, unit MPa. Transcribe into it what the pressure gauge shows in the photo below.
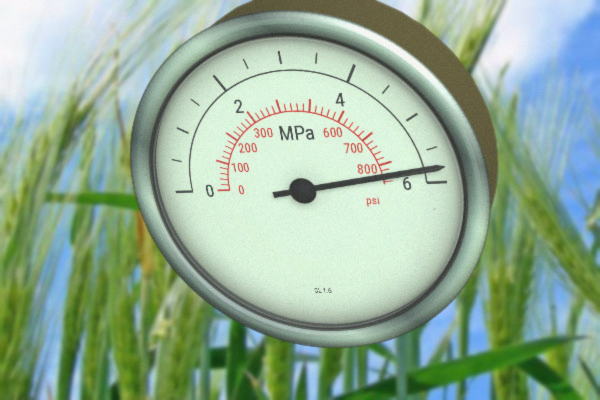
5.75 MPa
